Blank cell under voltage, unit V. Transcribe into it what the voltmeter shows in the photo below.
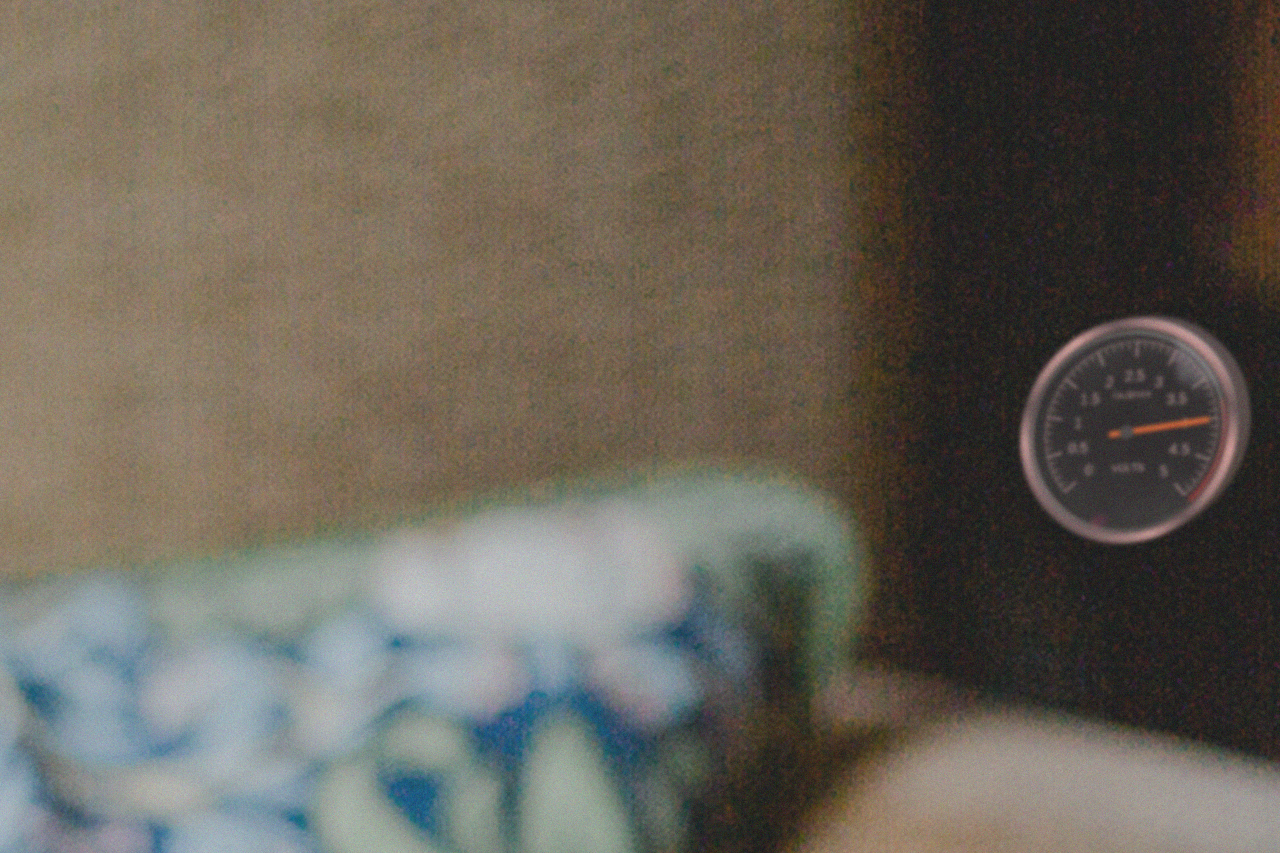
4 V
